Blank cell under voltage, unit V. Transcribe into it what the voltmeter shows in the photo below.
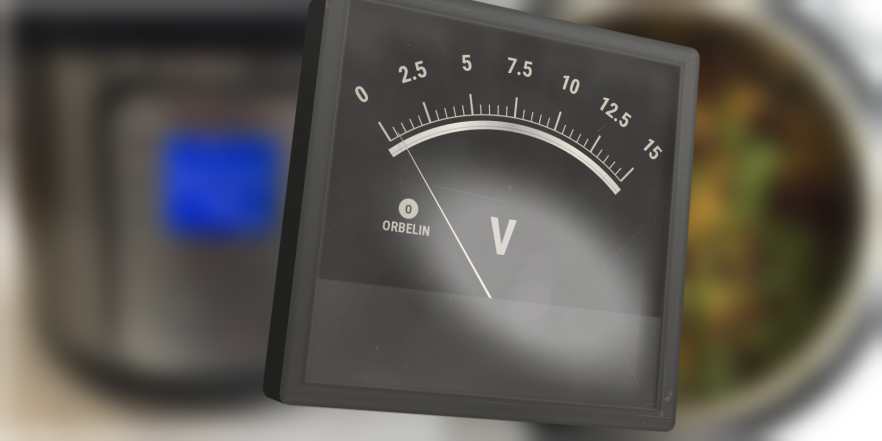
0.5 V
